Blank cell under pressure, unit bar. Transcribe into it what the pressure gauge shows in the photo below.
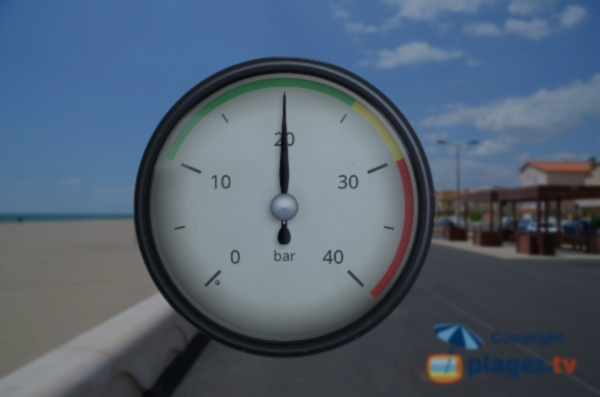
20 bar
